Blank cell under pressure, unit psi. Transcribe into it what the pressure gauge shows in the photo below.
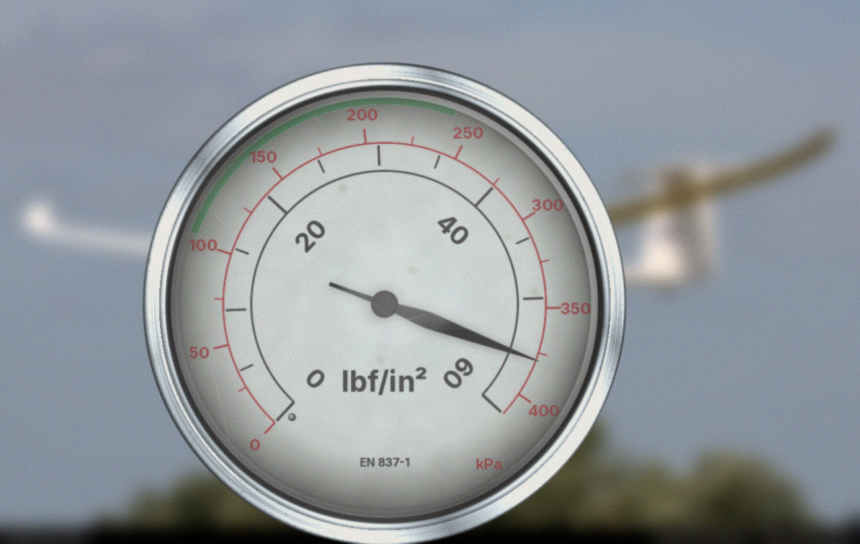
55 psi
